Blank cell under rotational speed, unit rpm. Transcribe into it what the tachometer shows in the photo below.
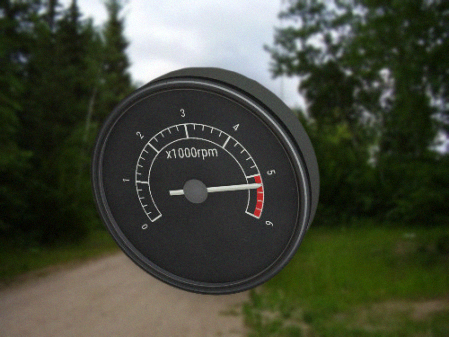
5200 rpm
